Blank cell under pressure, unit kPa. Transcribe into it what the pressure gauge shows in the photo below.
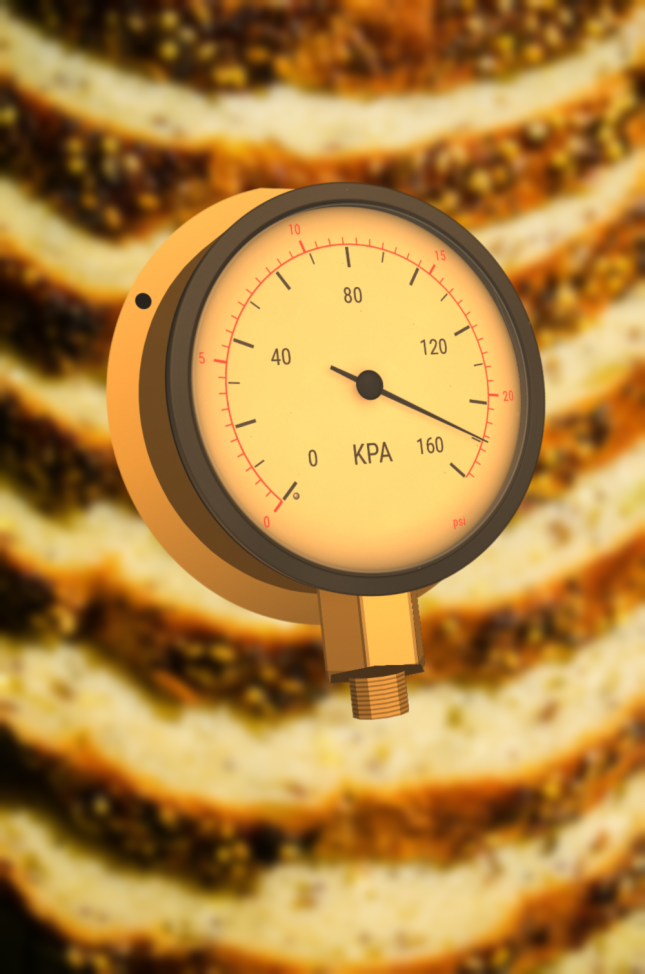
150 kPa
